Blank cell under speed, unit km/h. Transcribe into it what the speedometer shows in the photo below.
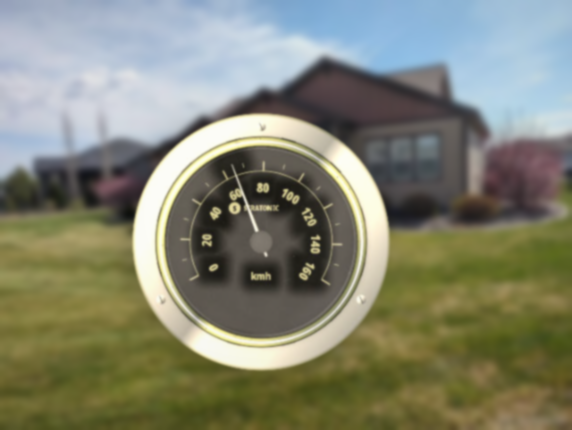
65 km/h
